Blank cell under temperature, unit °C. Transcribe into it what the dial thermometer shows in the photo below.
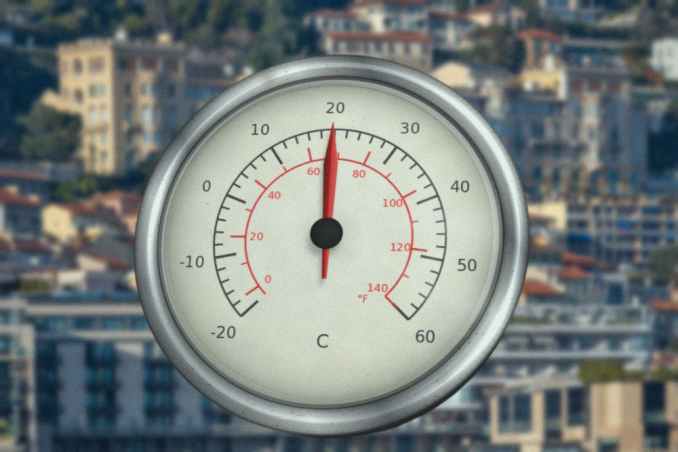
20 °C
